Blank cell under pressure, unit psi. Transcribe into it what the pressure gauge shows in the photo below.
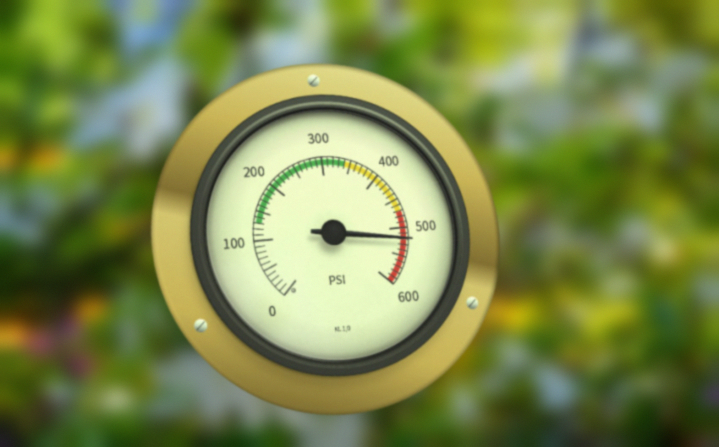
520 psi
